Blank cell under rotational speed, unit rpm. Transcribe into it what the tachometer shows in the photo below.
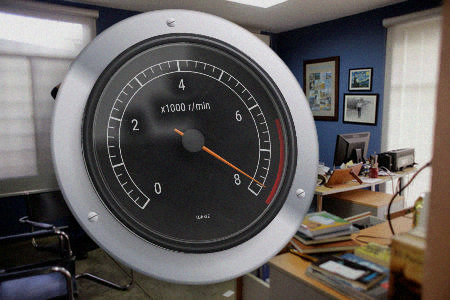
7800 rpm
